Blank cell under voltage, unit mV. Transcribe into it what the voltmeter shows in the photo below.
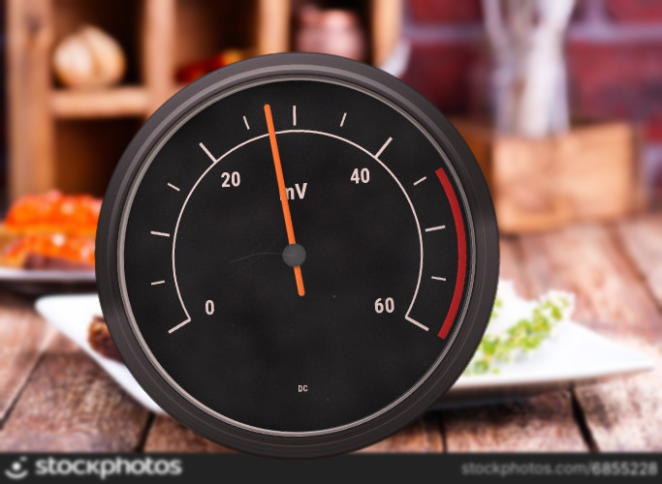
27.5 mV
